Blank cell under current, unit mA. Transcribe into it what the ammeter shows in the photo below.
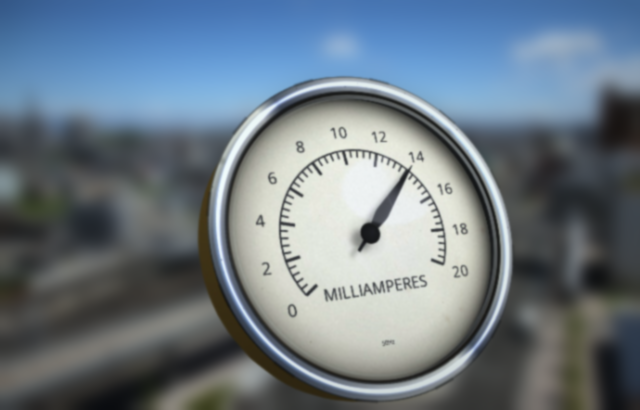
14 mA
